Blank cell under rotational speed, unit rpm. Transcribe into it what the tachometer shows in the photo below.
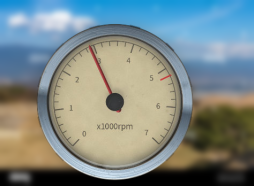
2900 rpm
